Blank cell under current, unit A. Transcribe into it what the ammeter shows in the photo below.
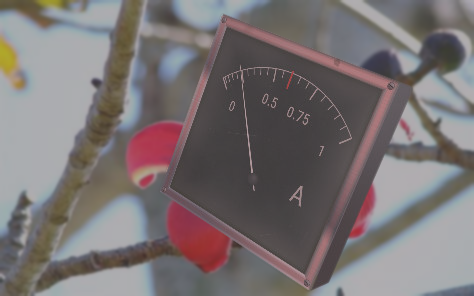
0.25 A
